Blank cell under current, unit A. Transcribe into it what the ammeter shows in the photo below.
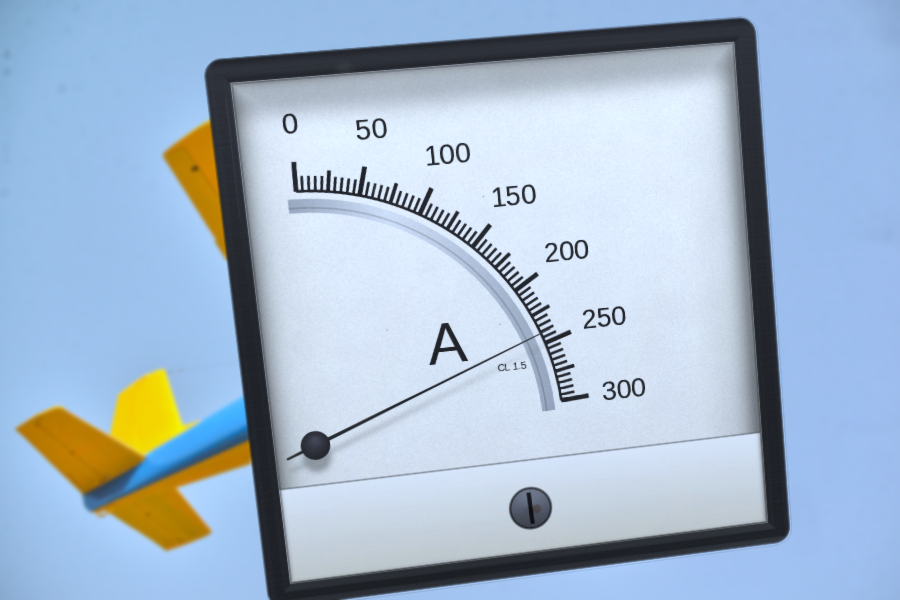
240 A
